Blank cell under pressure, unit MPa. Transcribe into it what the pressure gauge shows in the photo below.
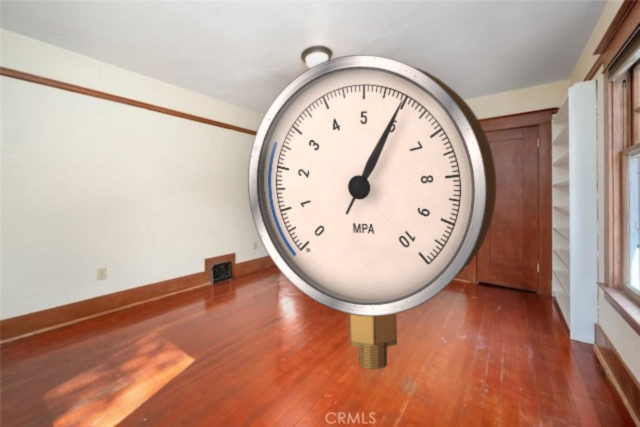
6 MPa
